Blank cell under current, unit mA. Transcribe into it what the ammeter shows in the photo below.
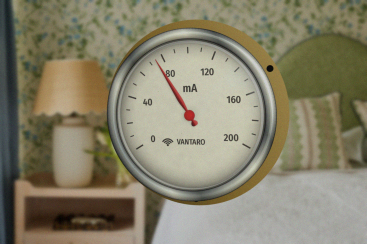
75 mA
